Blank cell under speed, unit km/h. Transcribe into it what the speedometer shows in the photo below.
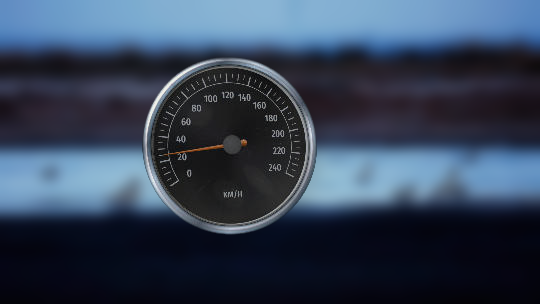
25 km/h
